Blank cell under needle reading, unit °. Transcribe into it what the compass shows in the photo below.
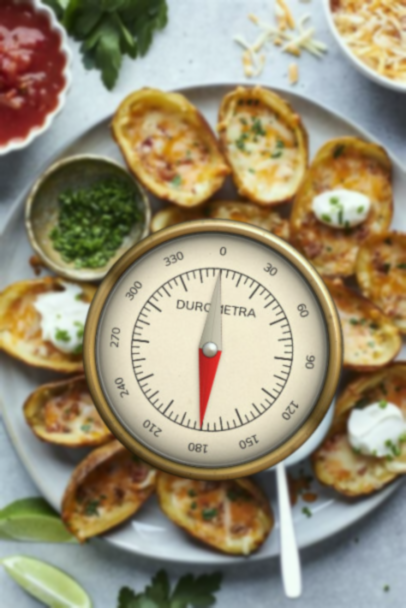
180 °
